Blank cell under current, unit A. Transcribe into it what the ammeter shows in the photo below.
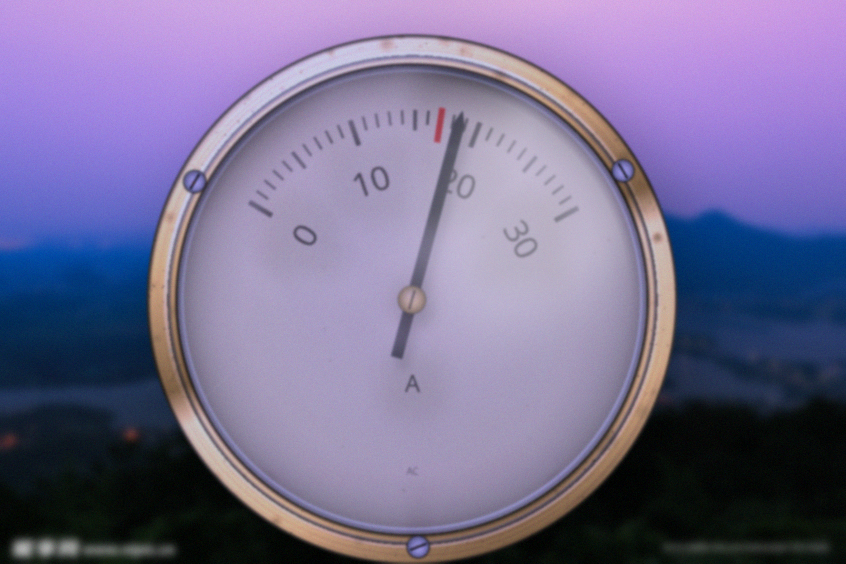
18.5 A
